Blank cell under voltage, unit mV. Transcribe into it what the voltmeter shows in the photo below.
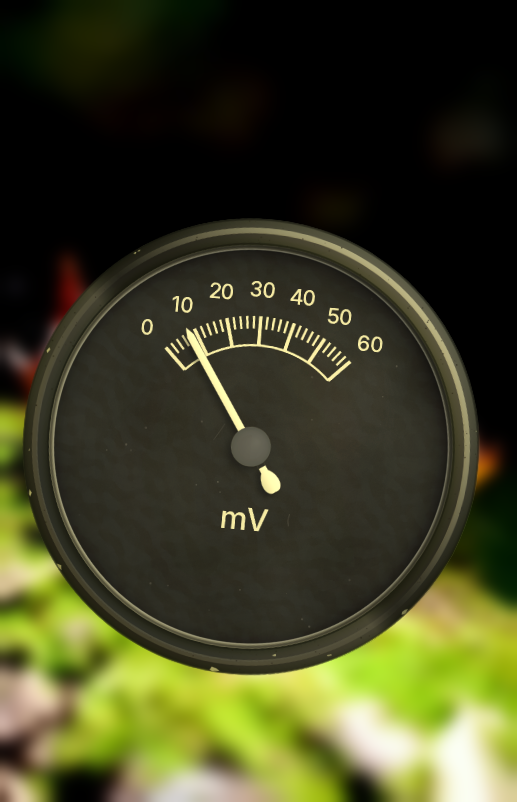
8 mV
